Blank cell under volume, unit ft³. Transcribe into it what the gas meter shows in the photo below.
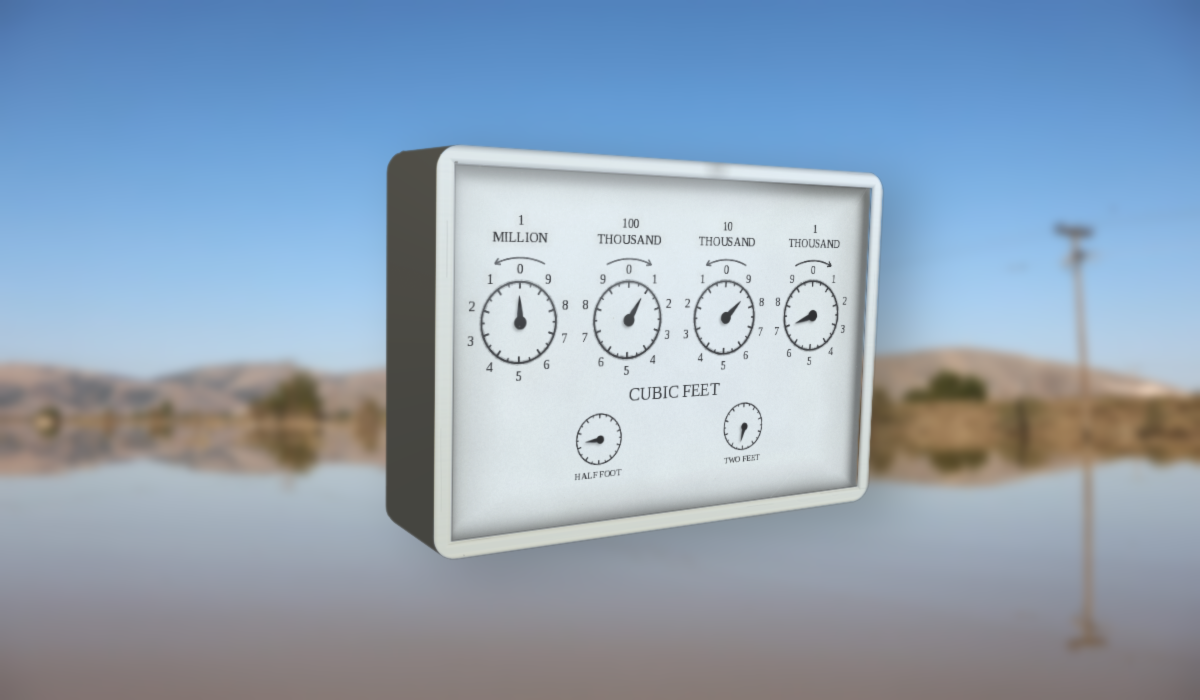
8700 ft³
